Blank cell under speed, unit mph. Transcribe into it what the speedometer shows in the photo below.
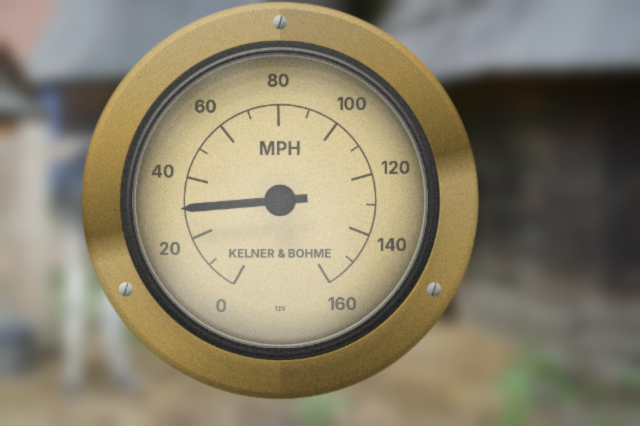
30 mph
